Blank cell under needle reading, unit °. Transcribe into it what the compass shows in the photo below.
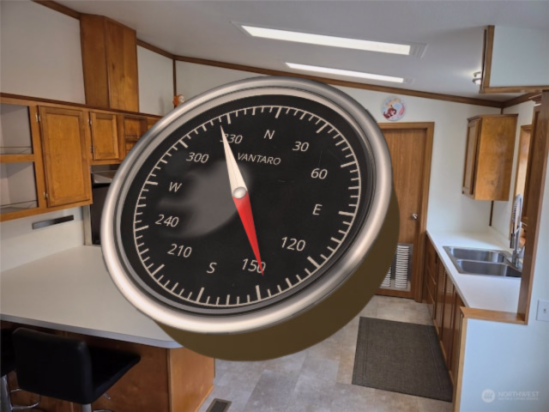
145 °
